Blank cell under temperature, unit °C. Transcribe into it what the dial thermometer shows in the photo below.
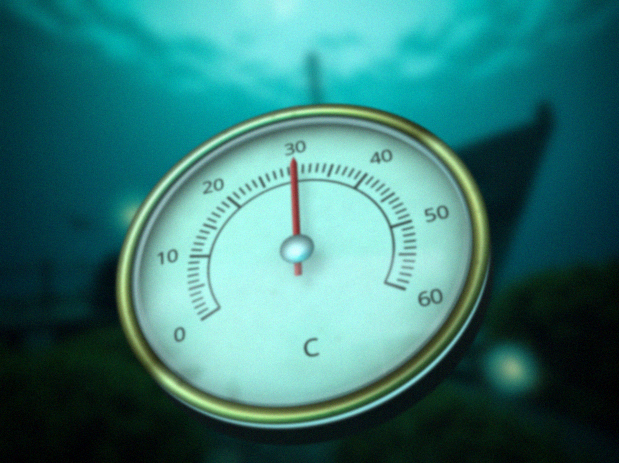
30 °C
